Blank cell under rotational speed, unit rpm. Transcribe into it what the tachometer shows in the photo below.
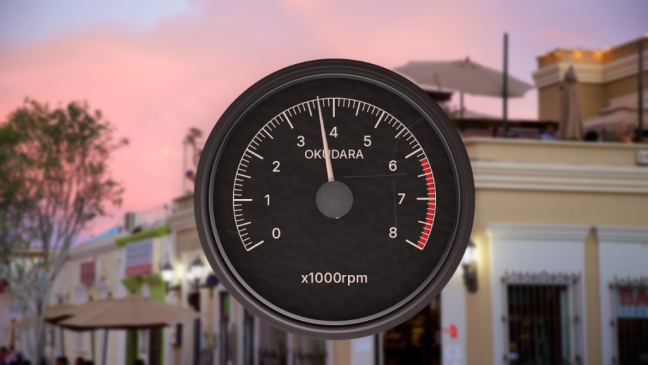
3700 rpm
